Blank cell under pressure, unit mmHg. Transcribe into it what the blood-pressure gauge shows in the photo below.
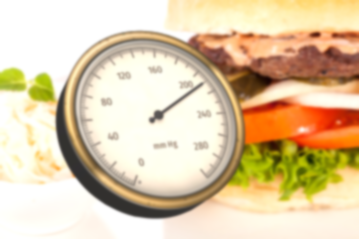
210 mmHg
